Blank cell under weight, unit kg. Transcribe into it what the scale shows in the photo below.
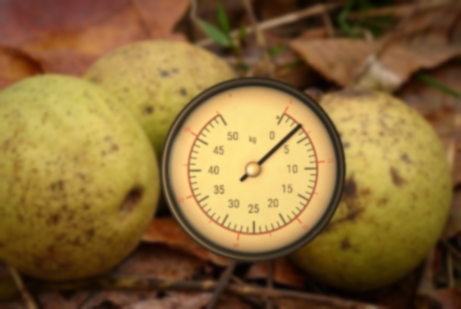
3 kg
